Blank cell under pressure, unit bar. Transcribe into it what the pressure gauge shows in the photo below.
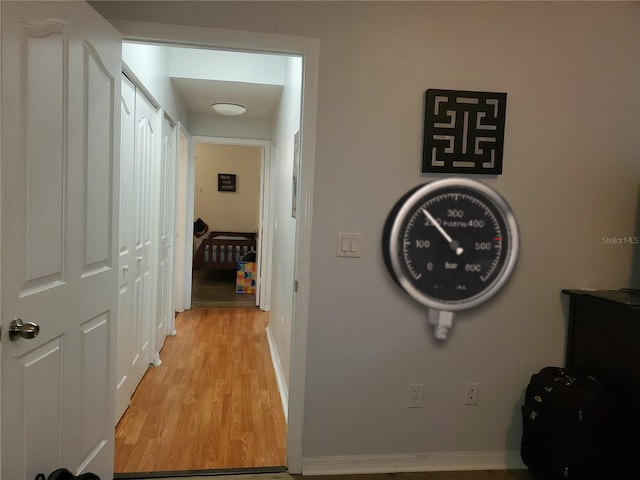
200 bar
